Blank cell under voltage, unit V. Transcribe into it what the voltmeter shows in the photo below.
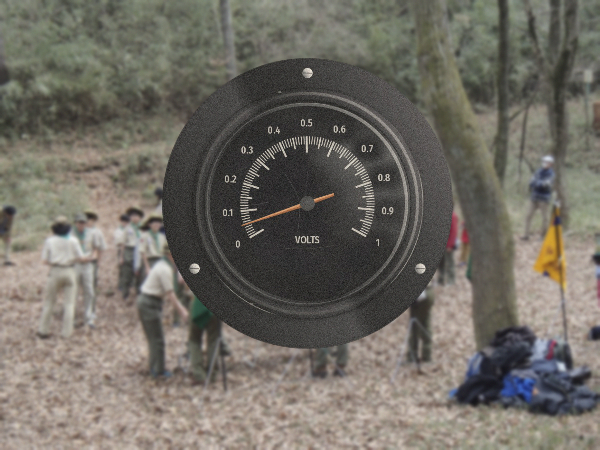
0.05 V
